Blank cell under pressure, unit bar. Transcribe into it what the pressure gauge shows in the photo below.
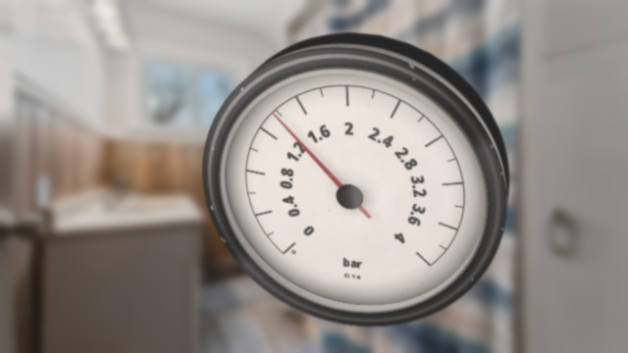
1.4 bar
